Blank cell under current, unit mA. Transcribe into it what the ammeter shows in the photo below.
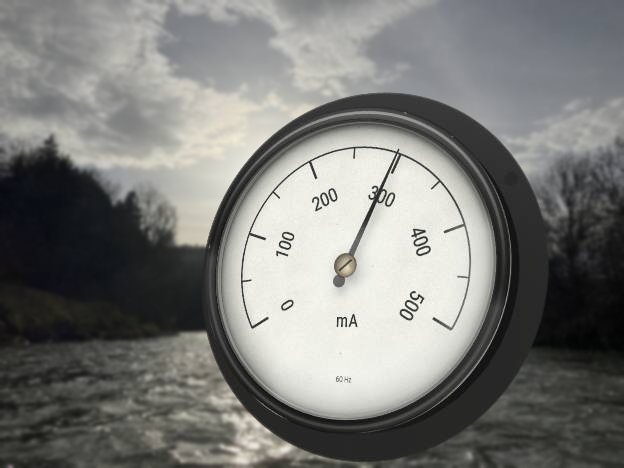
300 mA
